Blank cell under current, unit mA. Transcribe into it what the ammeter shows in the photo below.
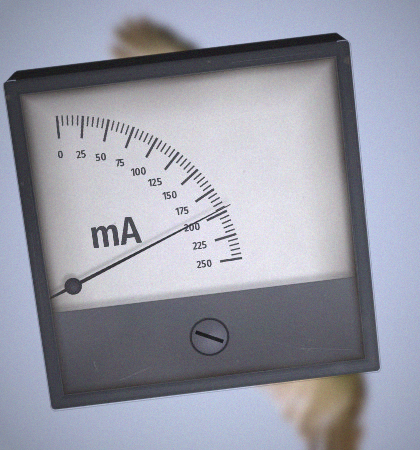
195 mA
